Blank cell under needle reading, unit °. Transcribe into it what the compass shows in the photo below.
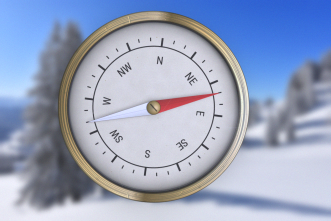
70 °
